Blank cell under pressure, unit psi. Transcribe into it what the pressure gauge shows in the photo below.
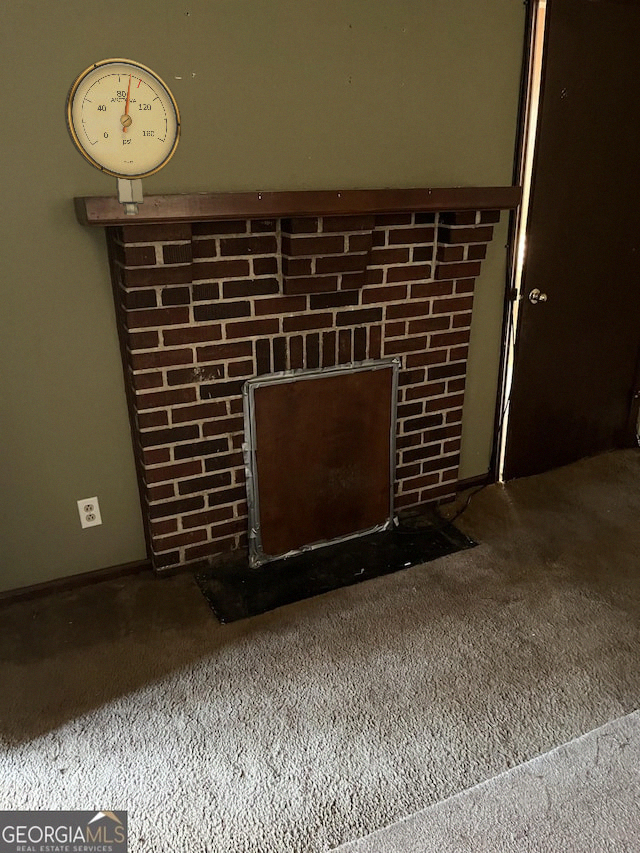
90 psi
